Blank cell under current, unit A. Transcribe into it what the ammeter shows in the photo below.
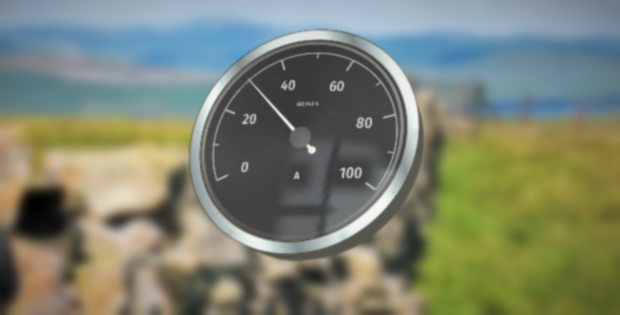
30 A
